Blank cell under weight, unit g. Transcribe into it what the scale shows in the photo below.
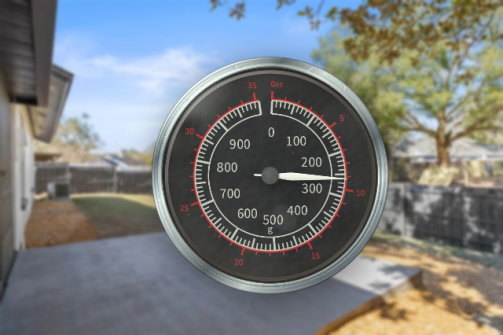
260 g
